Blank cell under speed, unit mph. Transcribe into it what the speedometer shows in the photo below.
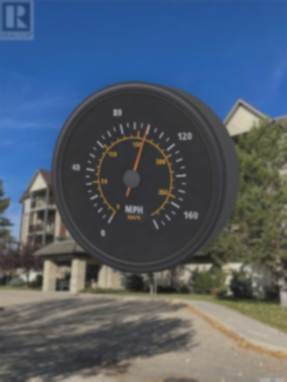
100 mph
